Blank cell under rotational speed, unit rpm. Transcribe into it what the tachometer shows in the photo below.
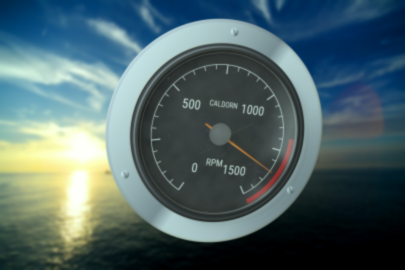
1350 rpm
